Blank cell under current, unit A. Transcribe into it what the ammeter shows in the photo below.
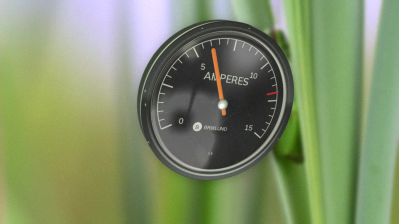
6 A
